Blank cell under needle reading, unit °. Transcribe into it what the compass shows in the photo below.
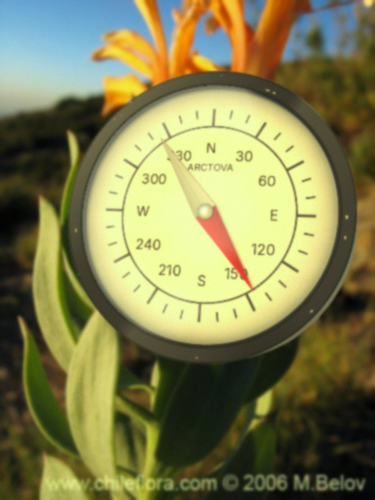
145 °
